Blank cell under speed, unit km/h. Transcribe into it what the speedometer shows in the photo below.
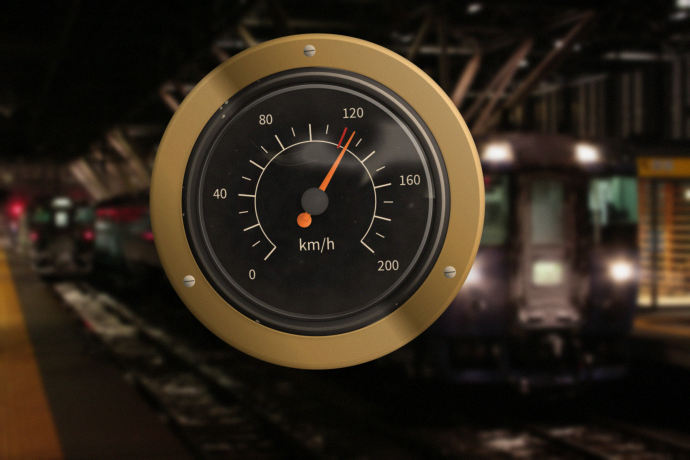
125 km/h
